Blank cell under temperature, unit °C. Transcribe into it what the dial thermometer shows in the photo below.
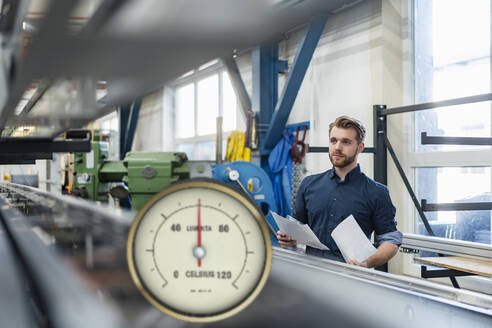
60 °C
